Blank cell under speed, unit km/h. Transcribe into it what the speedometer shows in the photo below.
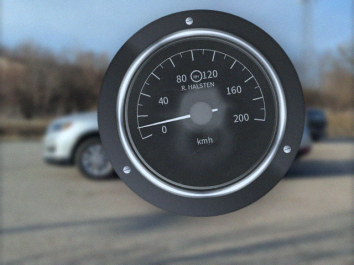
10 km/h
